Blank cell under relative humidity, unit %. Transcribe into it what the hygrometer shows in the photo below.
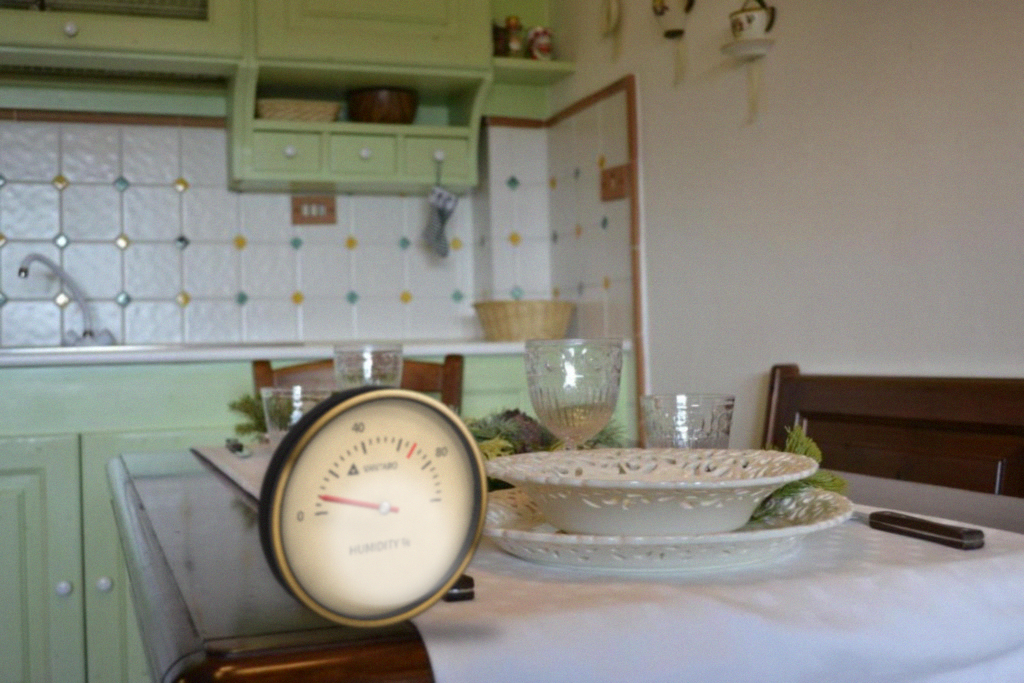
8 %
